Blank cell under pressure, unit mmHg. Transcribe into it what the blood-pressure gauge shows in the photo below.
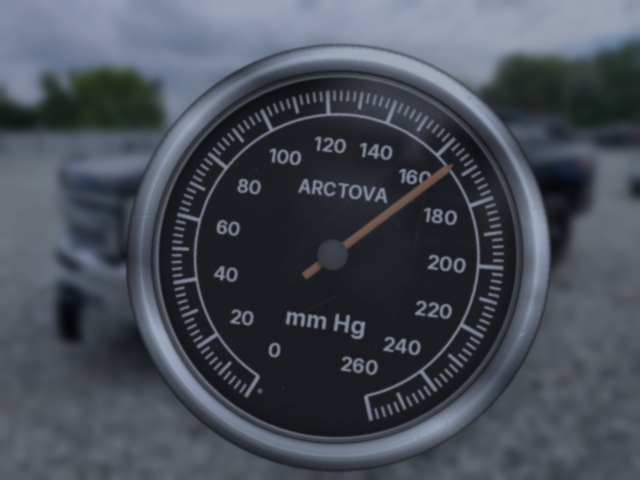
166 mmHg
